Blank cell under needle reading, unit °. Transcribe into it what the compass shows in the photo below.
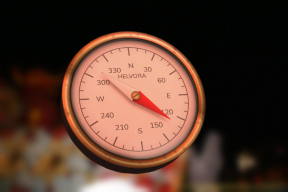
130 °
